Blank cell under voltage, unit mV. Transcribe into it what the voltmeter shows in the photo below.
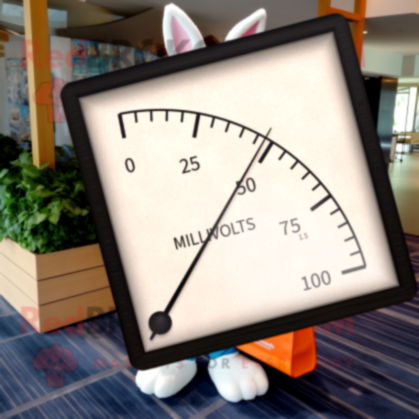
47.5 mV
